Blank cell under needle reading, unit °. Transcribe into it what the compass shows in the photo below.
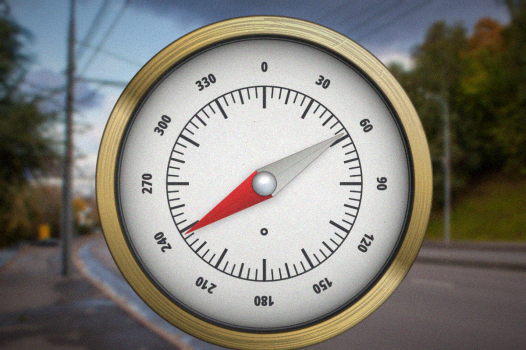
237.5 °
